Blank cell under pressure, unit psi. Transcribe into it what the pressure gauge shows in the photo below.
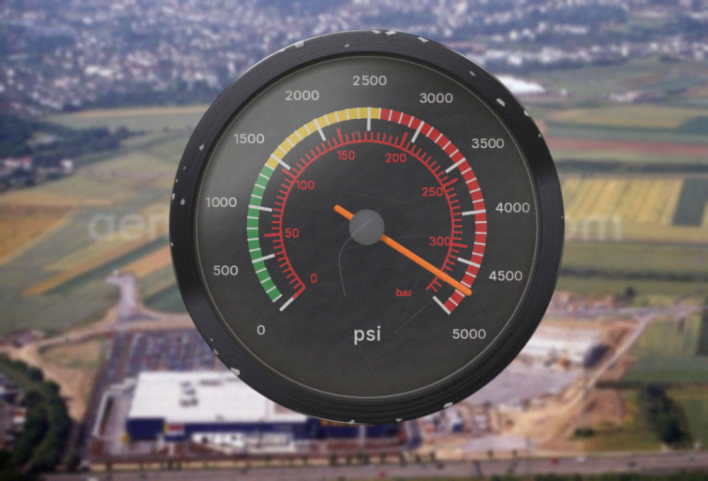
4750 psi
